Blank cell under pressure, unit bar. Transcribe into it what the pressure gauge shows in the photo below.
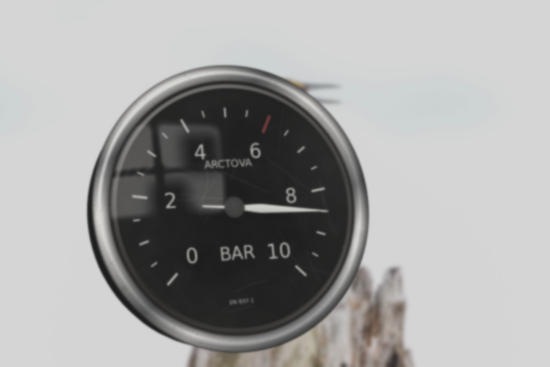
8.5 bar
